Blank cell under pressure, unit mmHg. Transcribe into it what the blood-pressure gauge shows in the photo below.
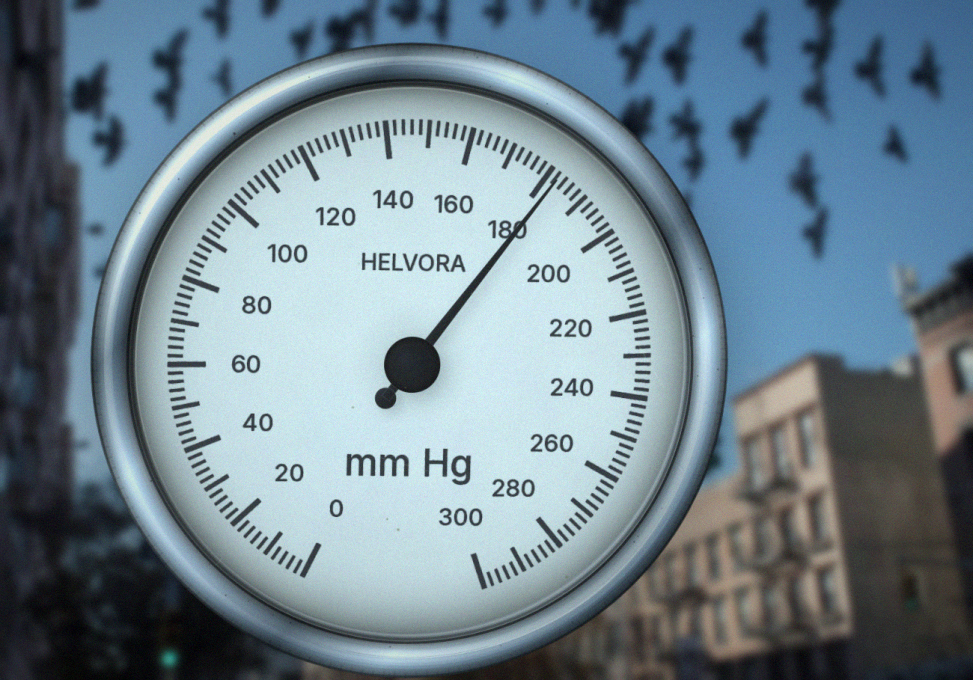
182 mmHg
